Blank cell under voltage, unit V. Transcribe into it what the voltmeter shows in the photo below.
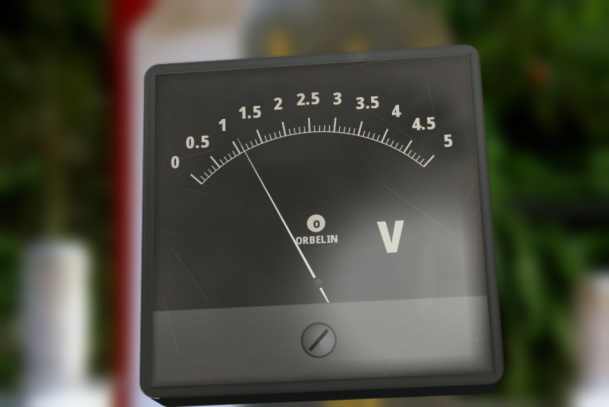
1.1 V
